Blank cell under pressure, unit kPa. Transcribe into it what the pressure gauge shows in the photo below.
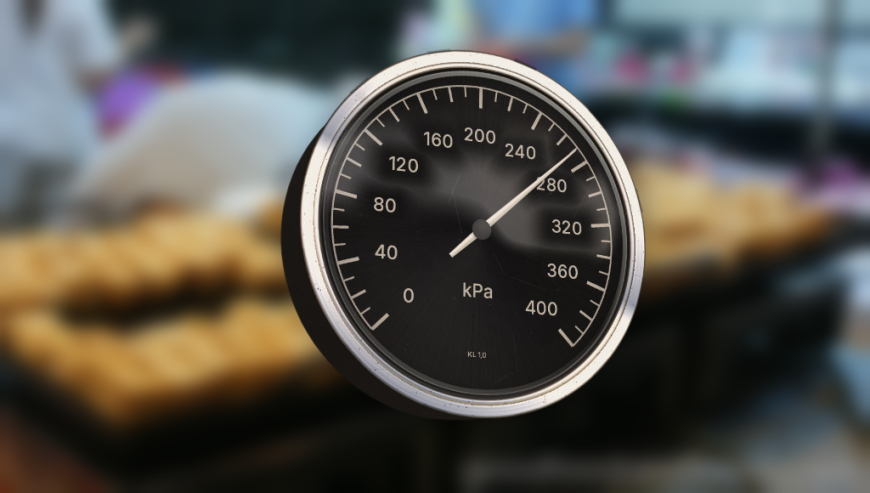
270 kPa
